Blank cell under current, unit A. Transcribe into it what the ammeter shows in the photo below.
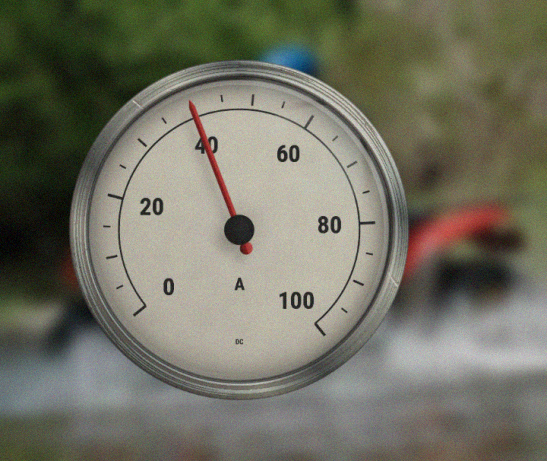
40 A
